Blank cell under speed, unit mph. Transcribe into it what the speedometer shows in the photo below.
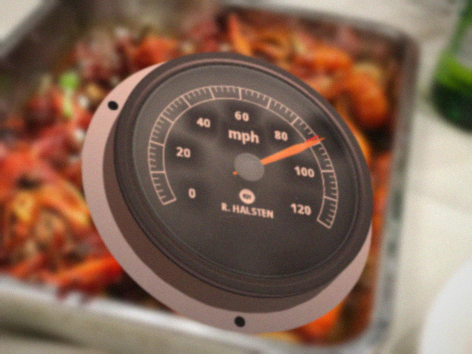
90 mph
